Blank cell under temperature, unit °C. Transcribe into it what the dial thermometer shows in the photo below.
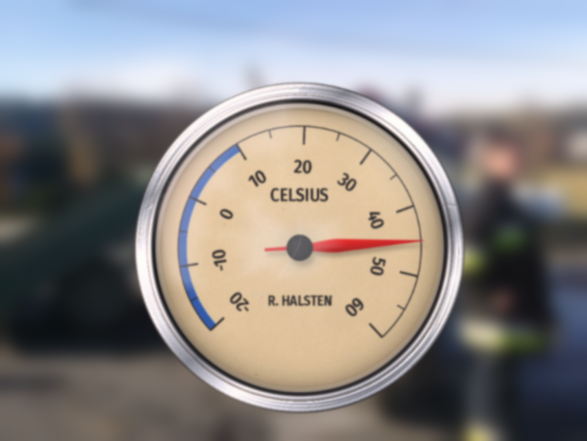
45 °C
